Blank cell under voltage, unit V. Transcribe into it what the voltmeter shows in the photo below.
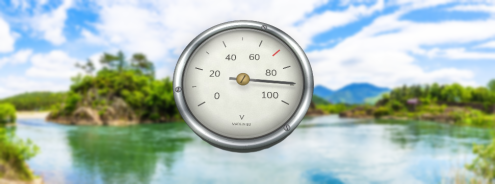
90 V
